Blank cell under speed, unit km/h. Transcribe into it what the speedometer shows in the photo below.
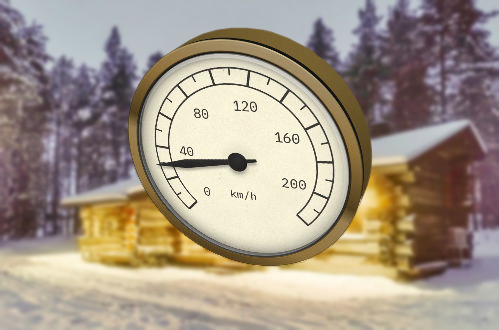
30 km/h
